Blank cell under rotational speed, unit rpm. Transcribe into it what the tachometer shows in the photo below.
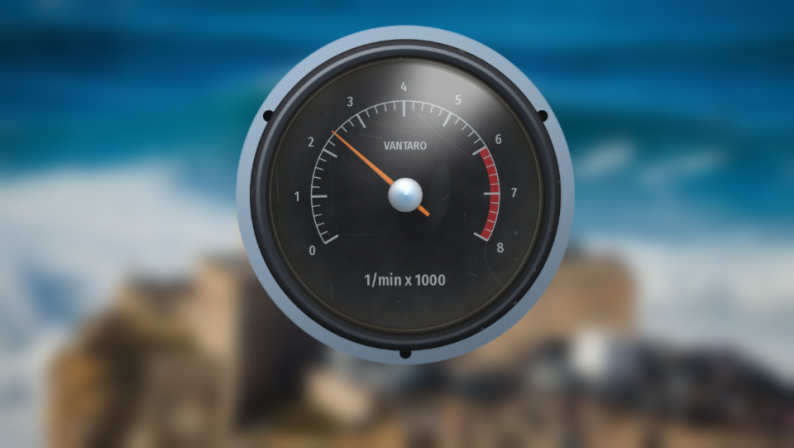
2400 rpm
